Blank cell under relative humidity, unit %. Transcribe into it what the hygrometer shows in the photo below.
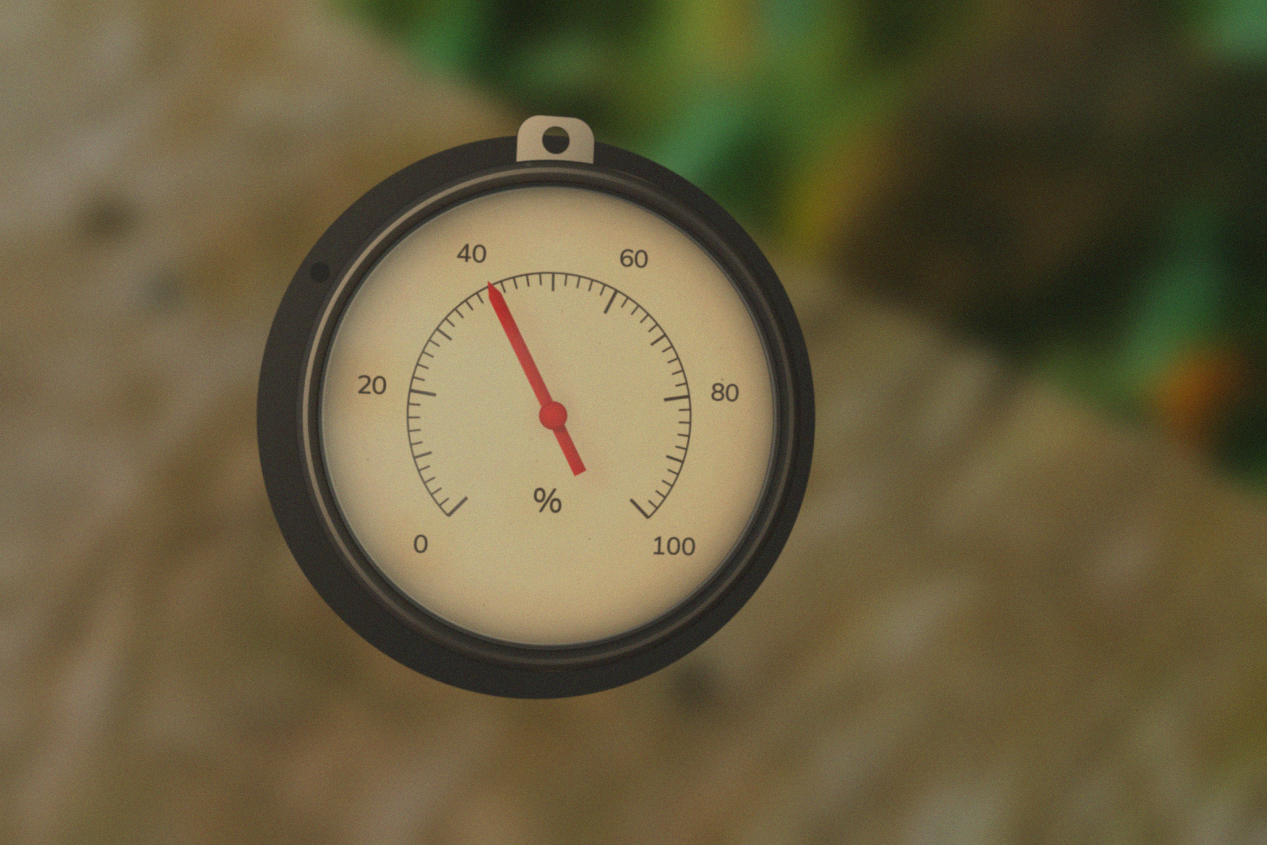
40 %
